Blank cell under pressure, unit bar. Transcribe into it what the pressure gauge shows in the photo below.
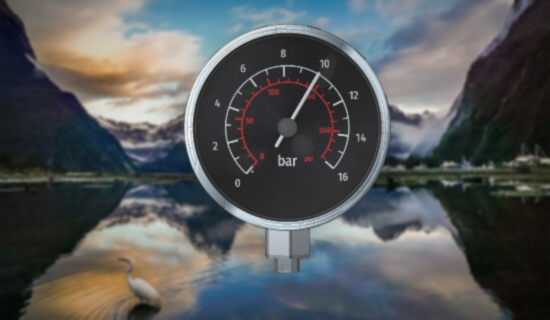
10 bar
